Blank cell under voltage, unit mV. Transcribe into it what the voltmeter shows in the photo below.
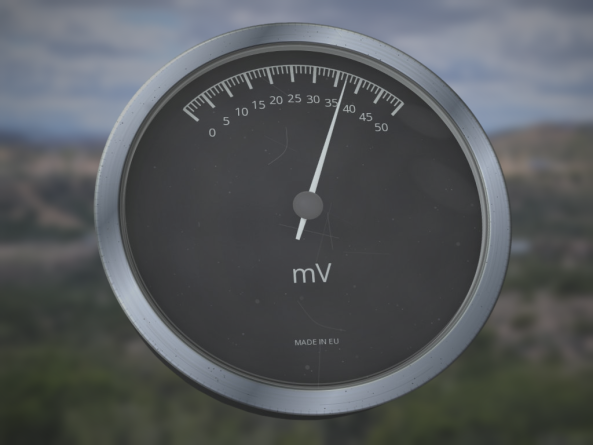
37 mV
